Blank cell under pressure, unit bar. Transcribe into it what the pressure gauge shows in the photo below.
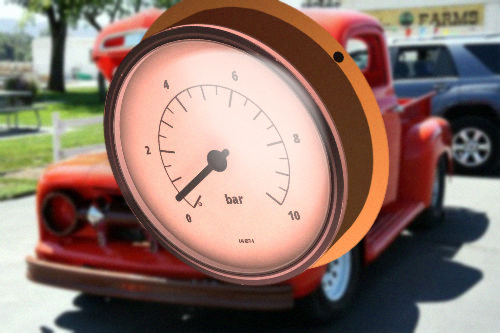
0.5 bar
